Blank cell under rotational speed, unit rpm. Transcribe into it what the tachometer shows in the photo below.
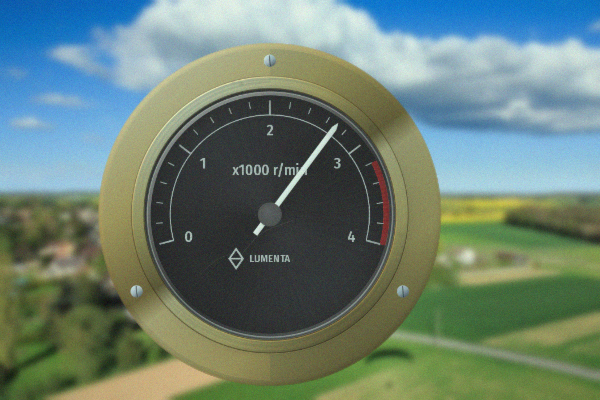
2700 rpm
